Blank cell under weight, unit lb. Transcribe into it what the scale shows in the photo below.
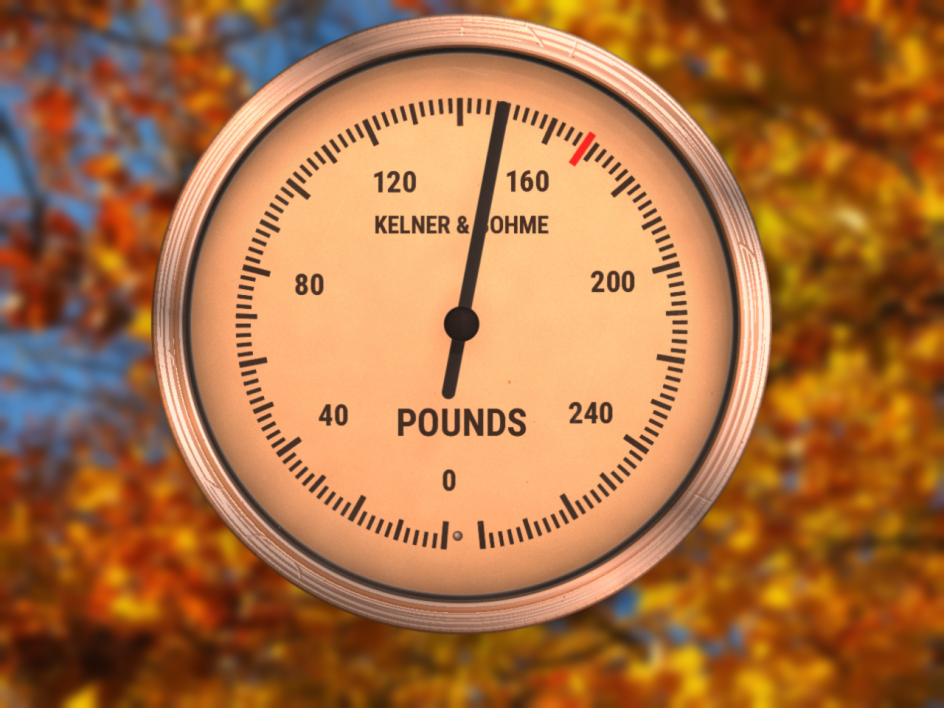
149 lb
